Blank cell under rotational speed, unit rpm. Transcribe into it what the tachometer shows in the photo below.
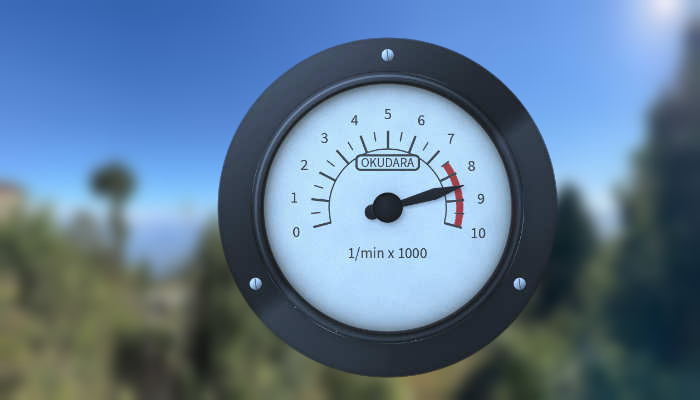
8500 rpm
